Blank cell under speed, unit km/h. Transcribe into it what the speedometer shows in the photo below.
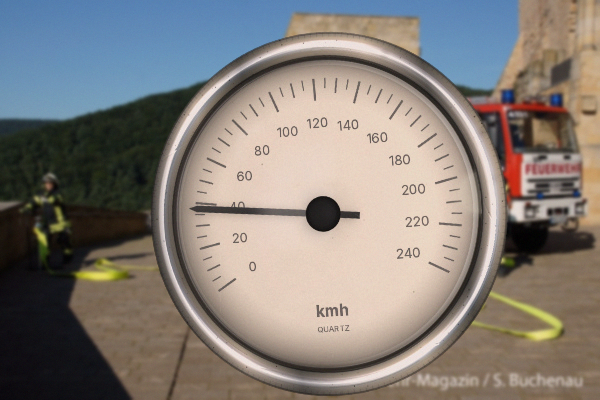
37.5 km/h
